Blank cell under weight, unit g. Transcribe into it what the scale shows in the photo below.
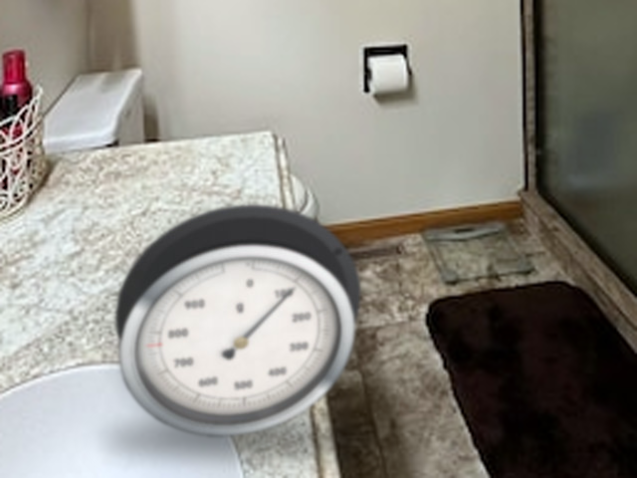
100 g
